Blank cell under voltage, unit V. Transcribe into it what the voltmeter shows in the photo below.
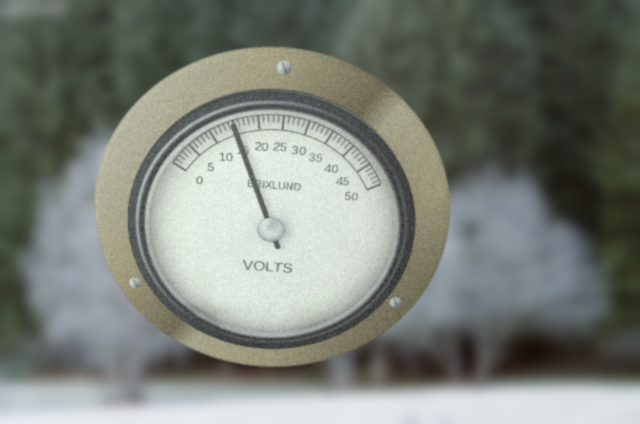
15 V
